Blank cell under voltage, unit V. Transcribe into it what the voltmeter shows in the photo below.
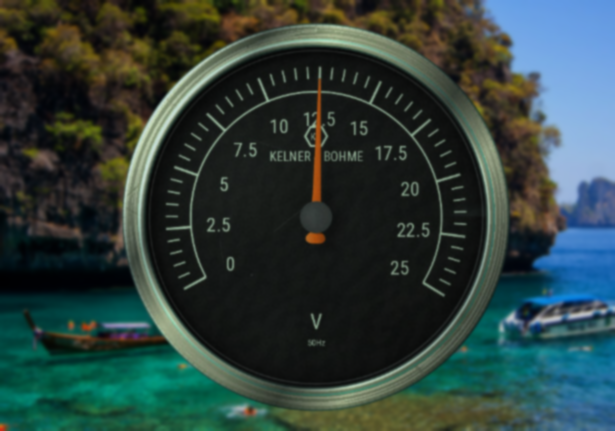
12.5 V
